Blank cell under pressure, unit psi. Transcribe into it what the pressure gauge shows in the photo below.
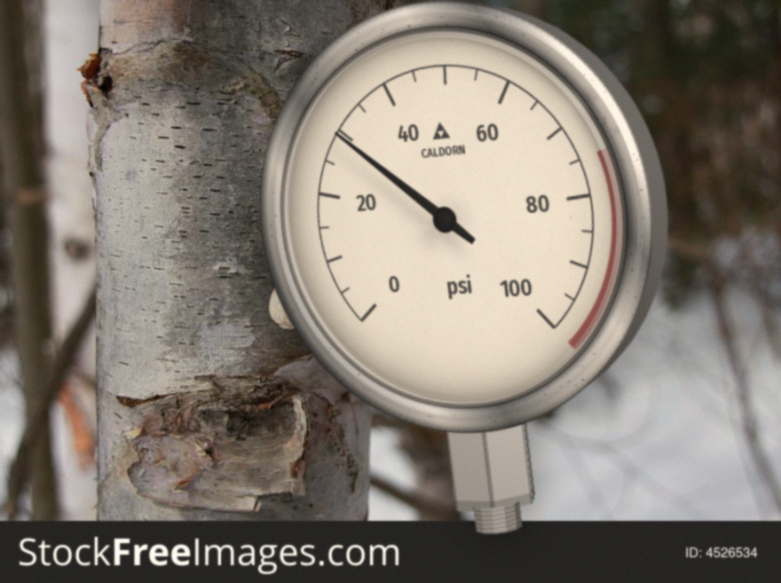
30 psi
